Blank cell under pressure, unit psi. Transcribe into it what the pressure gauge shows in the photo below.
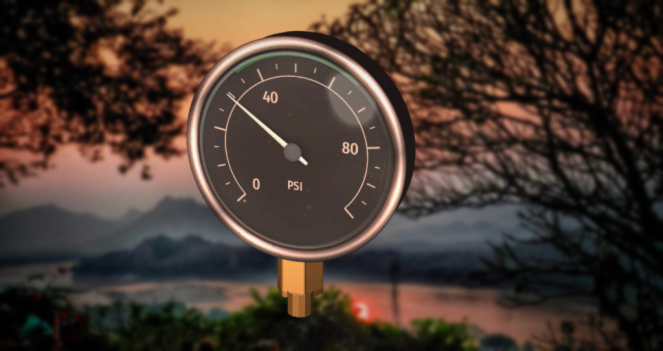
30 psi
